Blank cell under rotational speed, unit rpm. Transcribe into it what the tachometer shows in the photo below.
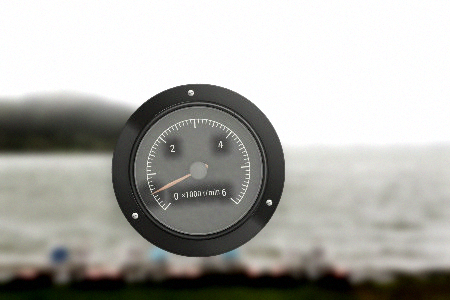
500 rpm
